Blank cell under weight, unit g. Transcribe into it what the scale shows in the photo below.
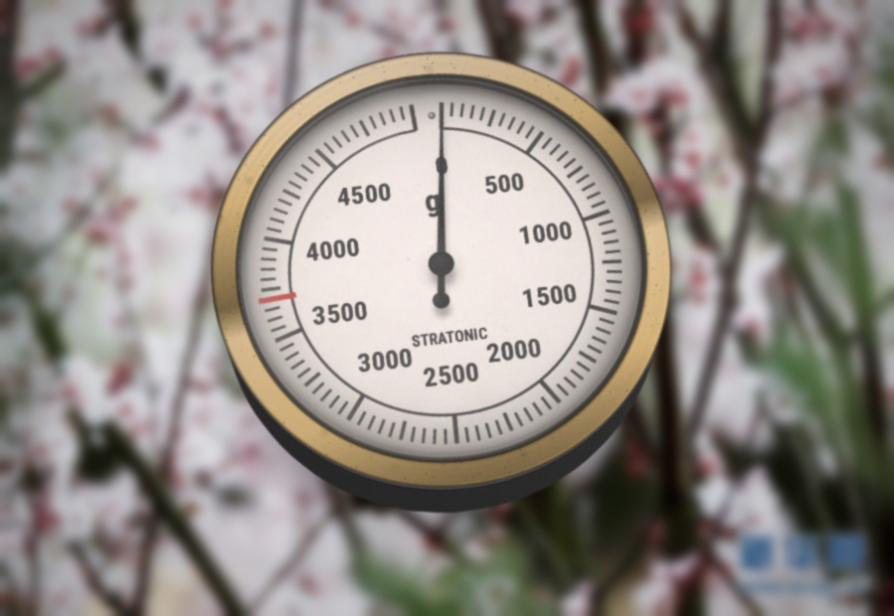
0 g
